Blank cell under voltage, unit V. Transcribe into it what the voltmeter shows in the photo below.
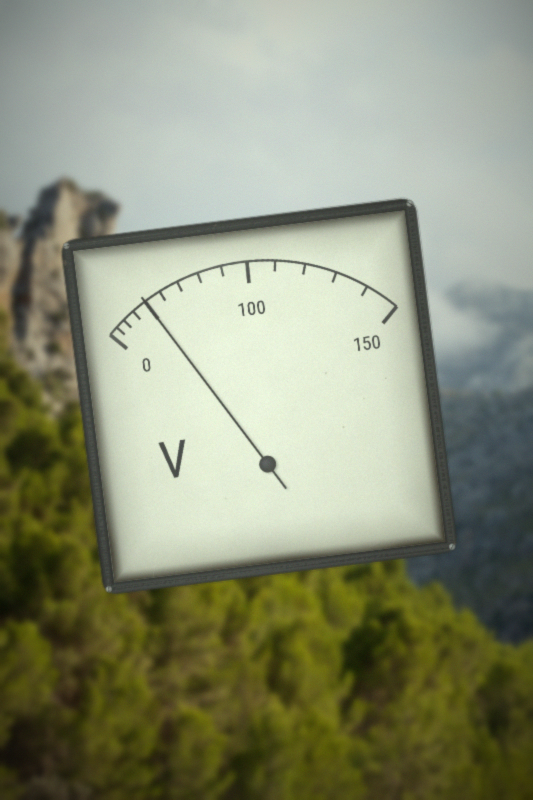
50 V
